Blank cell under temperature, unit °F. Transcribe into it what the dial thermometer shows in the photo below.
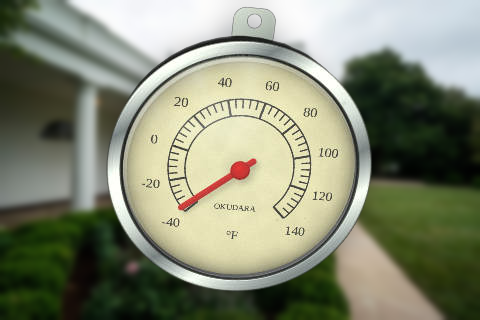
-36 °F
